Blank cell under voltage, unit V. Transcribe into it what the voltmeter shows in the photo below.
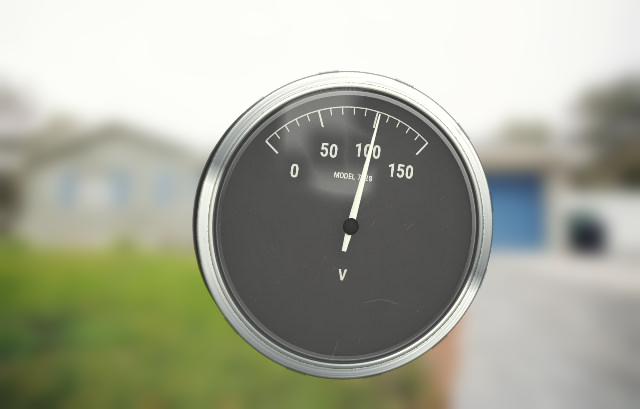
100 V
